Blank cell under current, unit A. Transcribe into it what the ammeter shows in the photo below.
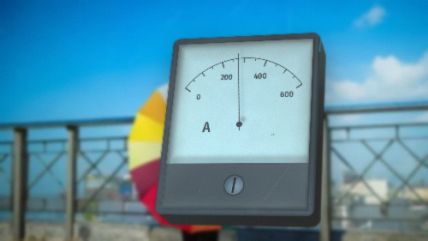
275 A
